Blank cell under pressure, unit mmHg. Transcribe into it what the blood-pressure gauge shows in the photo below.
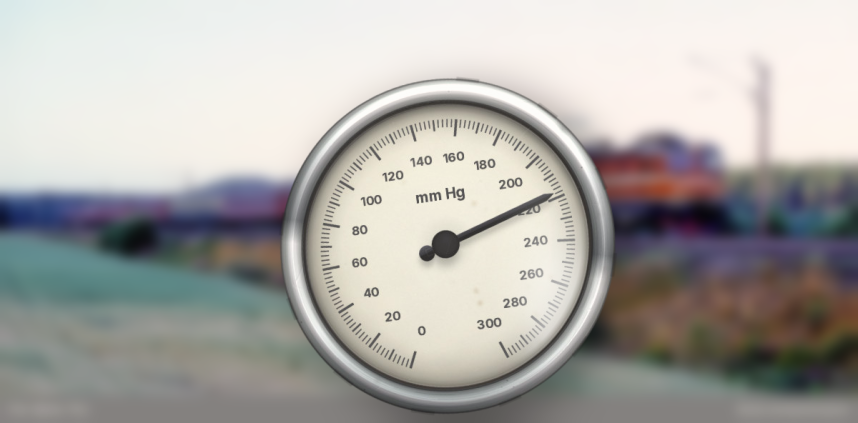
218 mmHg
